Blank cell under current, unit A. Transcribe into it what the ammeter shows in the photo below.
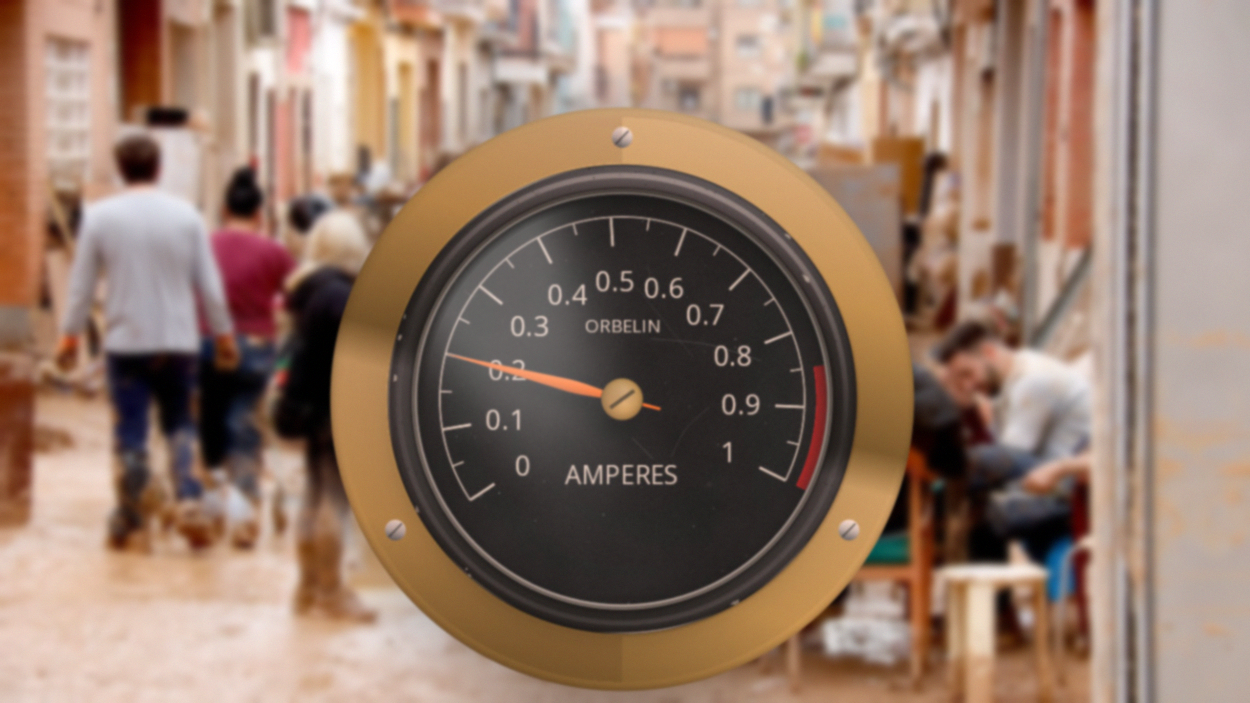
0.2 A
